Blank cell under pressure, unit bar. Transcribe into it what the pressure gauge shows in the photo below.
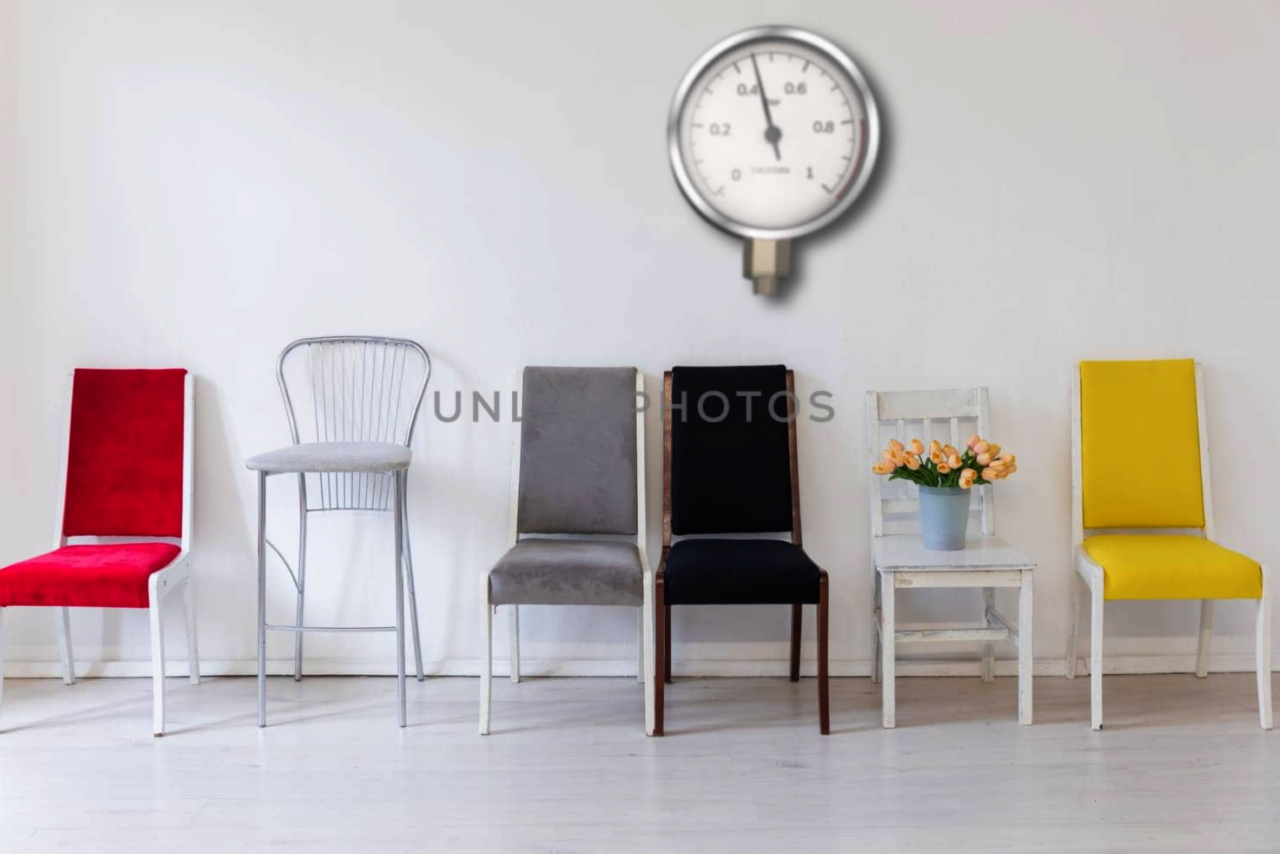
0.45 bar
